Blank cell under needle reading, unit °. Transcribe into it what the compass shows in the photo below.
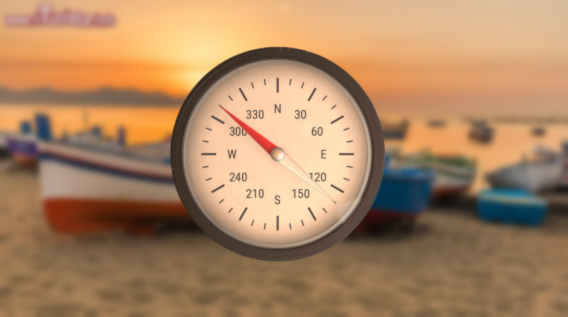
310 °
